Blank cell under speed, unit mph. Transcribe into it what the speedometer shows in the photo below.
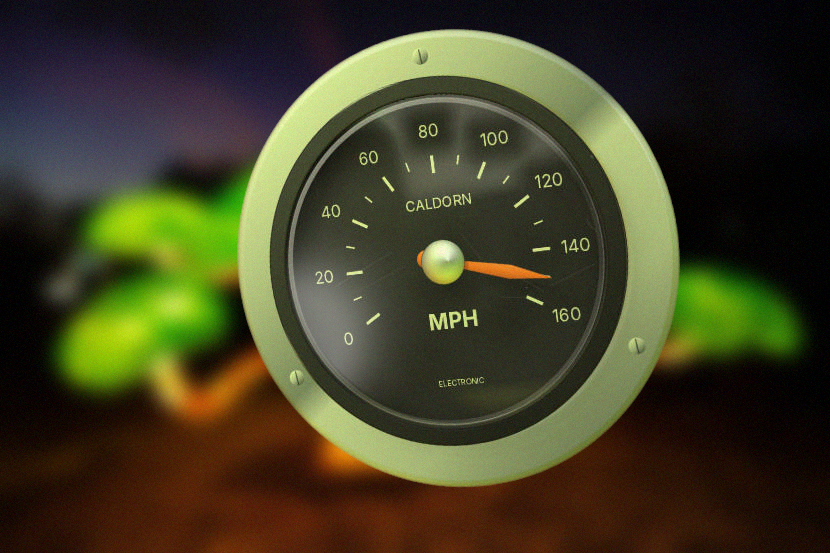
150 mph
